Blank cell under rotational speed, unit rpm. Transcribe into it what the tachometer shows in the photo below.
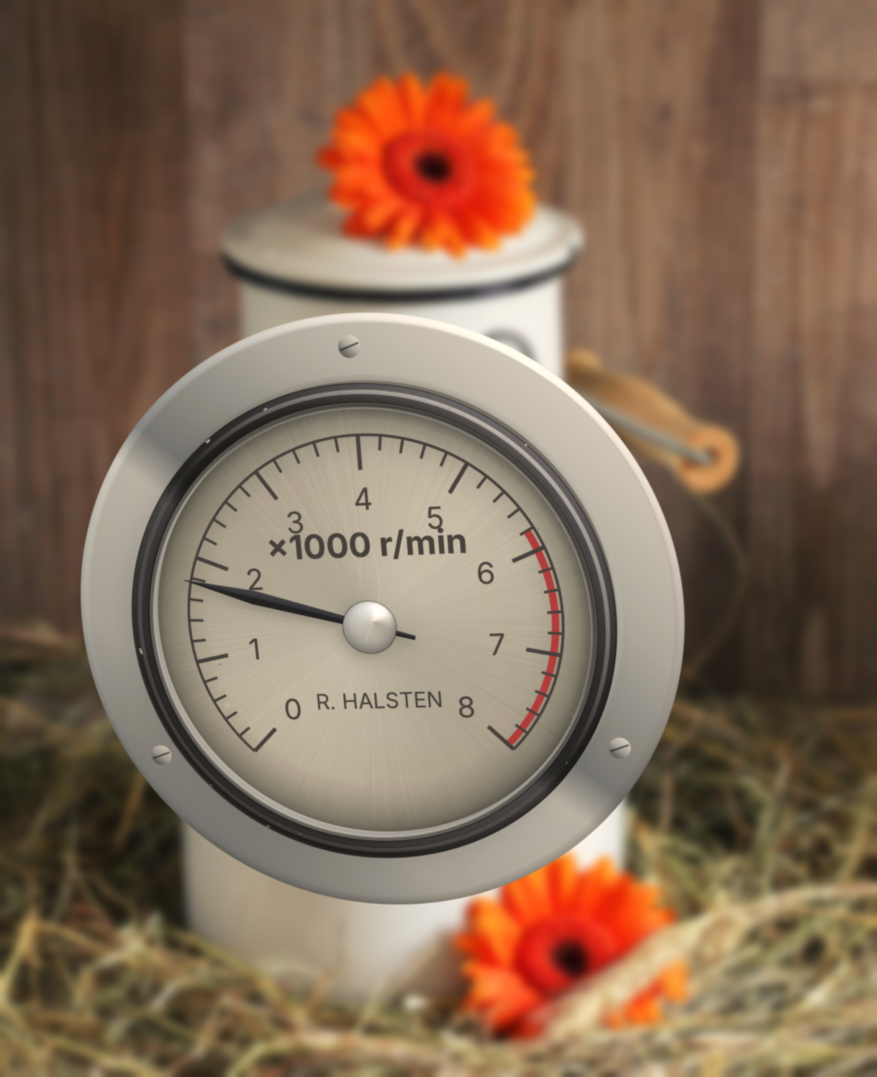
1800 rpm
